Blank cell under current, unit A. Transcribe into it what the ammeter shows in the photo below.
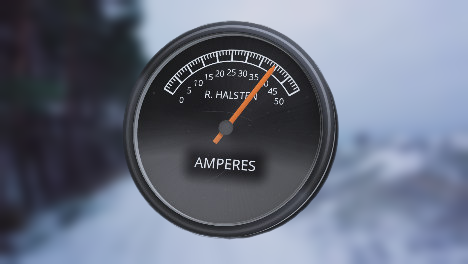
40 A
